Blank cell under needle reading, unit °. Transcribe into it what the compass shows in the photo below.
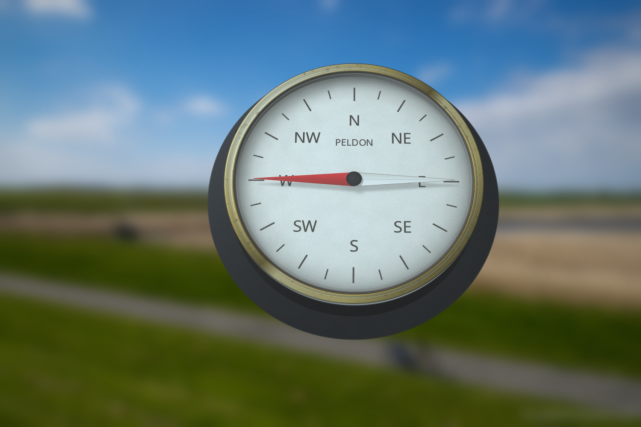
270 °
